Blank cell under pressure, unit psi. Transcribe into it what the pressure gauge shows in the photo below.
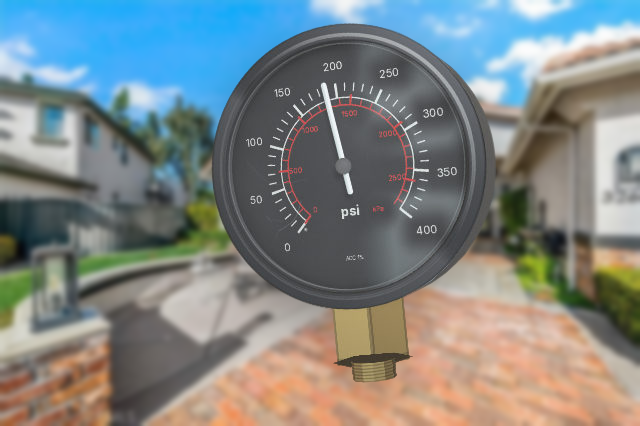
190 psi
